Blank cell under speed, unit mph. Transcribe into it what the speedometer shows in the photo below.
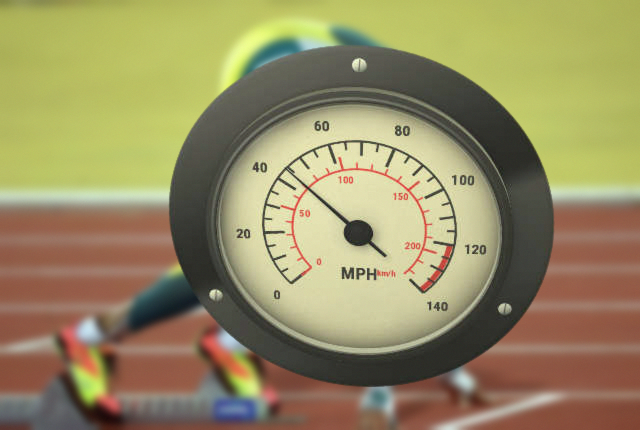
45 mph
